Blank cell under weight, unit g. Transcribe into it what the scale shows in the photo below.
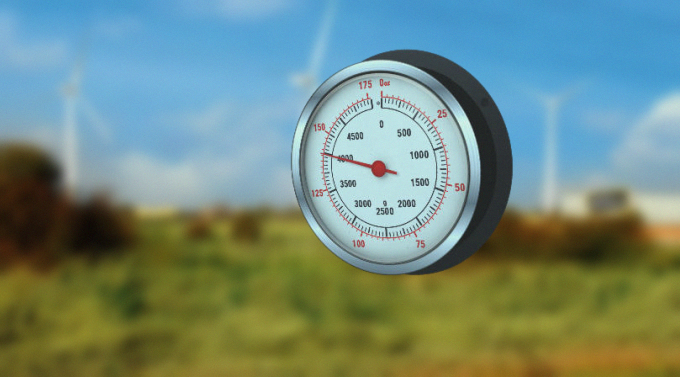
4000 g
